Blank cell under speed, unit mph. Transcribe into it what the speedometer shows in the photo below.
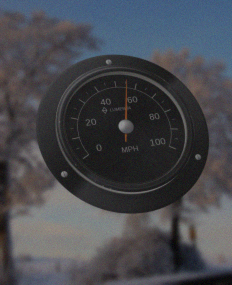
55 mph
